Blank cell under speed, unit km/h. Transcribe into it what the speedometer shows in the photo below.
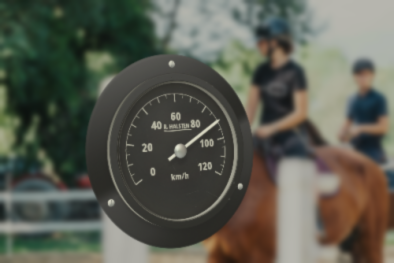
90 km/h
